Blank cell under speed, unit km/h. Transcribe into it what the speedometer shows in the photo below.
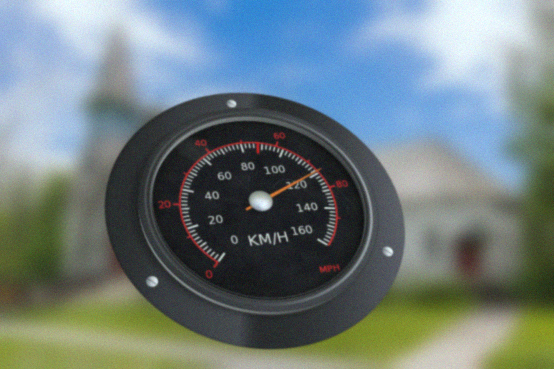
120 km/h
